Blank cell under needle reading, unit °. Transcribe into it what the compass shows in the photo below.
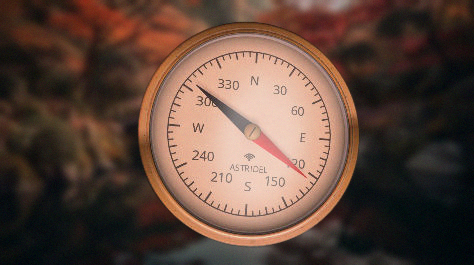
125 °
